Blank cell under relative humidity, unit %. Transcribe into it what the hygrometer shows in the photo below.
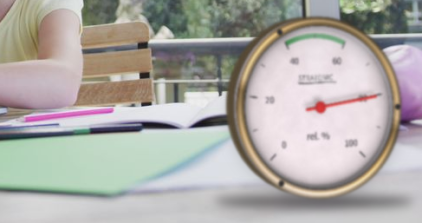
80 %
